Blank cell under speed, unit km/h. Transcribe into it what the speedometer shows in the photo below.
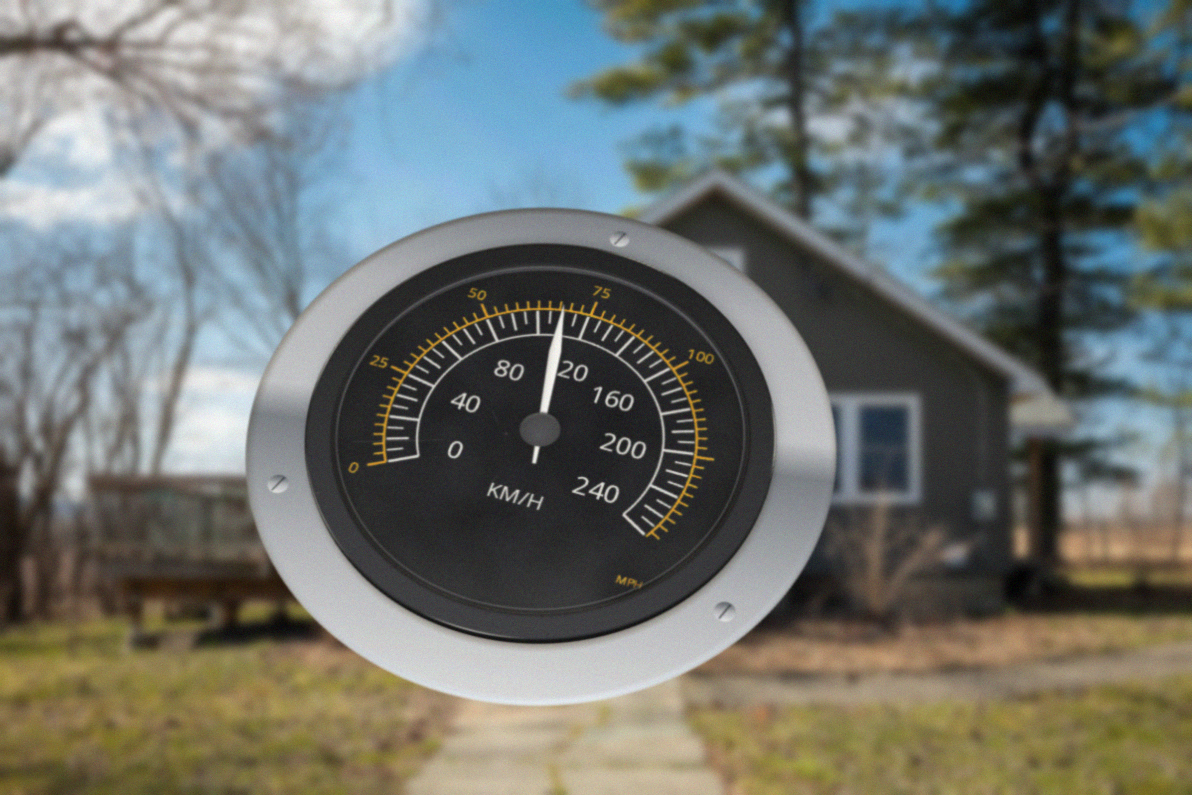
110 km/h
